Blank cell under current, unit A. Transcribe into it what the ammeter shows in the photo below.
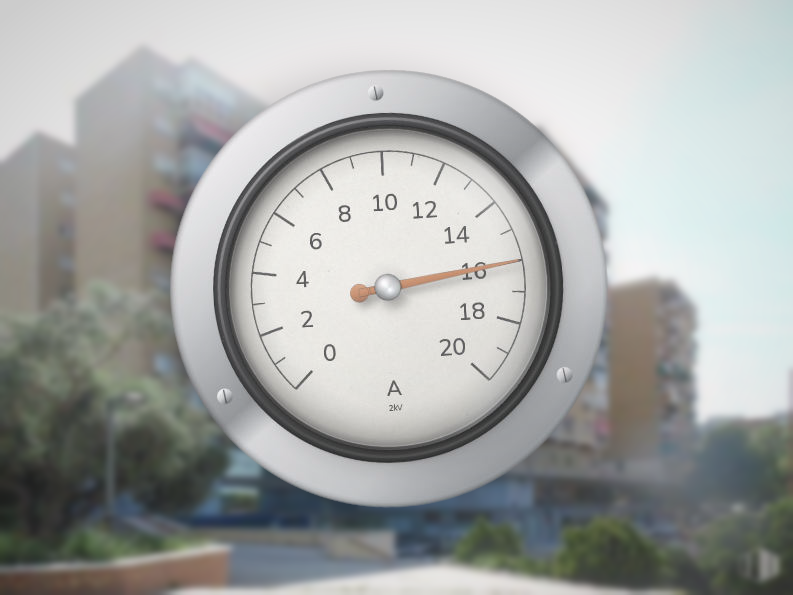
16 A
